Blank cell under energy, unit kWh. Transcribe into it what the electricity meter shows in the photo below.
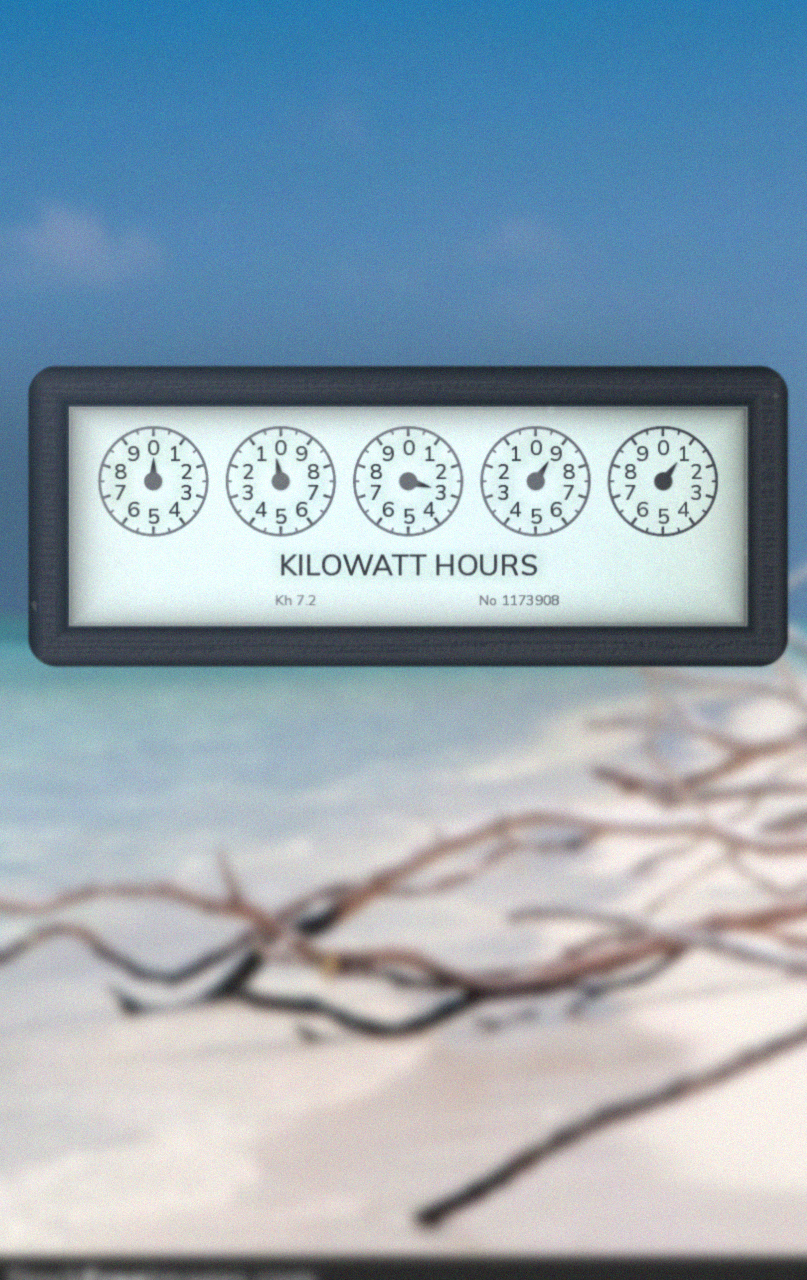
291 kWh
